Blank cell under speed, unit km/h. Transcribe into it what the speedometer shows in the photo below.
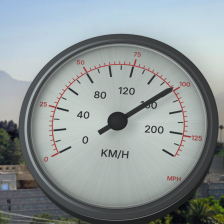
160 km/h
